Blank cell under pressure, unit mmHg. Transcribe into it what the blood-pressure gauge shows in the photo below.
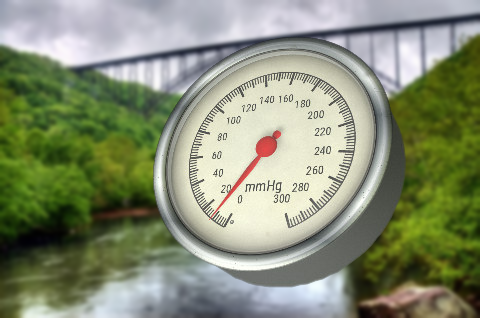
10 mmHg
